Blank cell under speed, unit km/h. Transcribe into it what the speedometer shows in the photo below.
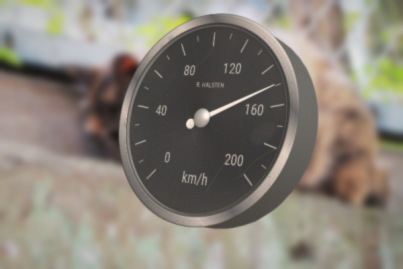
150 km/h
